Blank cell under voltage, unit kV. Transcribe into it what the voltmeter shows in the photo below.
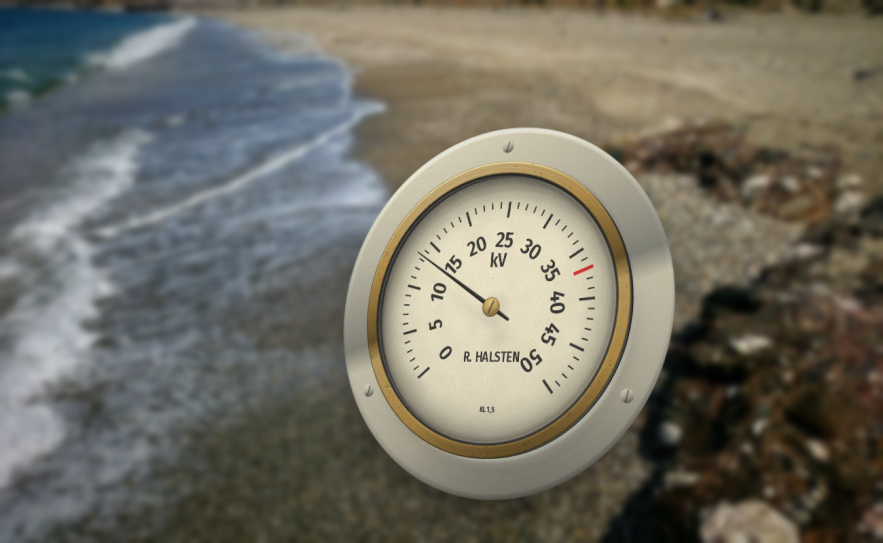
13.5 kV
